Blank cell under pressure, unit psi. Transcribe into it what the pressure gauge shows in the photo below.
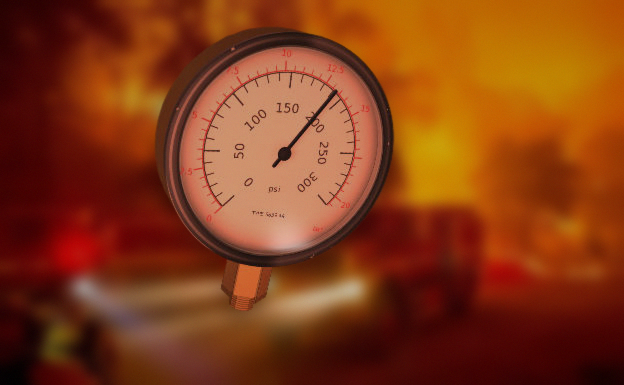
190 psi
